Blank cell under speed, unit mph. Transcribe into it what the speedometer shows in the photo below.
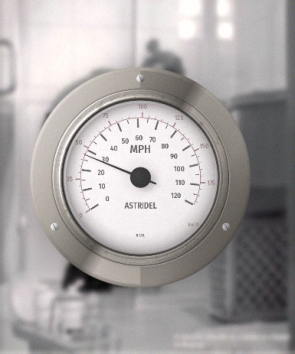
27.5 mph
